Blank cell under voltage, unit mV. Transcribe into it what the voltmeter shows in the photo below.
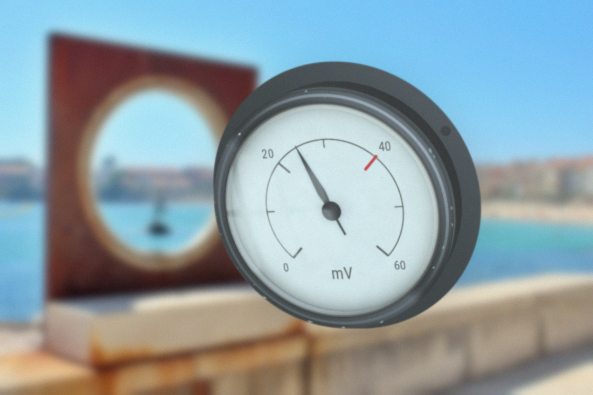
25 mV
